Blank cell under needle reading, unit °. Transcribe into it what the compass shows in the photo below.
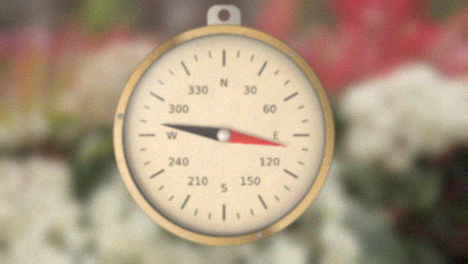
100 °
